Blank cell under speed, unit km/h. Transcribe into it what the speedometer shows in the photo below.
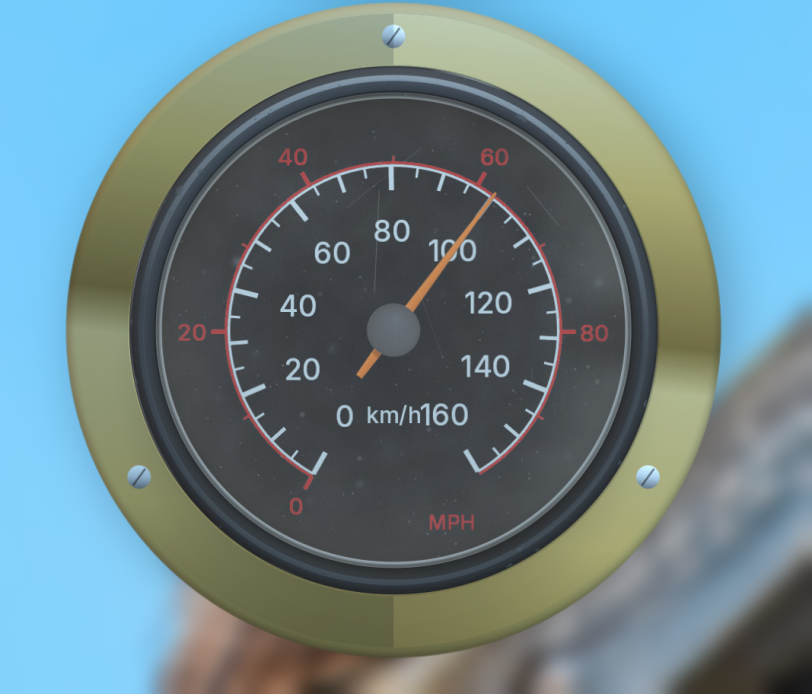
100 km/h
